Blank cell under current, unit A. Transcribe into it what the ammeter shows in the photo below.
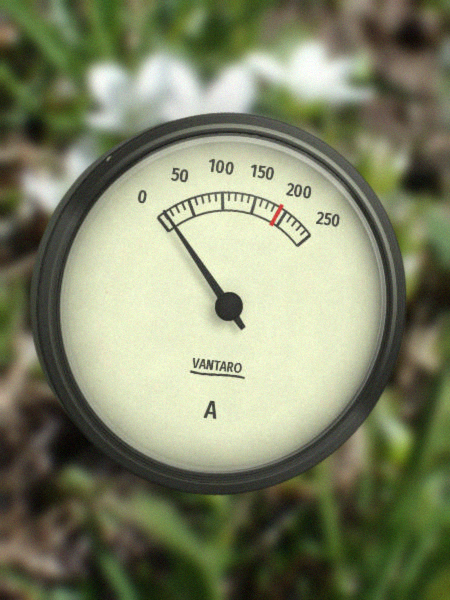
10 A
